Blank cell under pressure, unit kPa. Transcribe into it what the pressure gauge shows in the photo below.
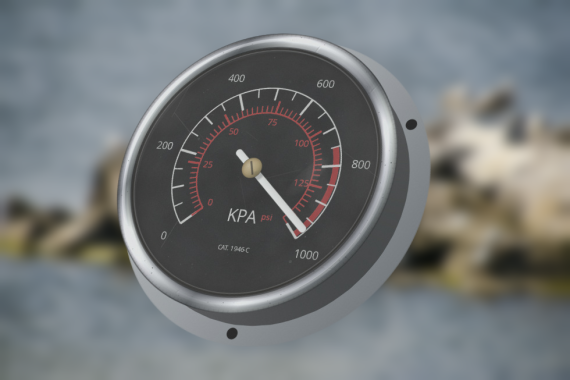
975 kPa
